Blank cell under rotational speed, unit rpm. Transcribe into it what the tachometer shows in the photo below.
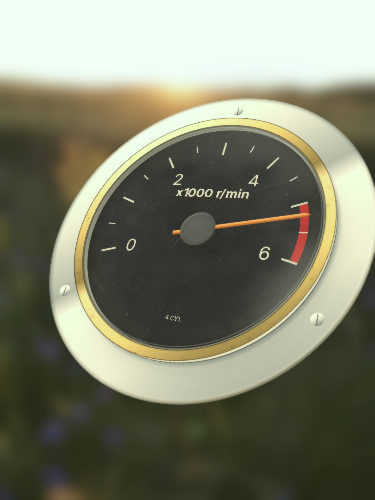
5250 rpm
